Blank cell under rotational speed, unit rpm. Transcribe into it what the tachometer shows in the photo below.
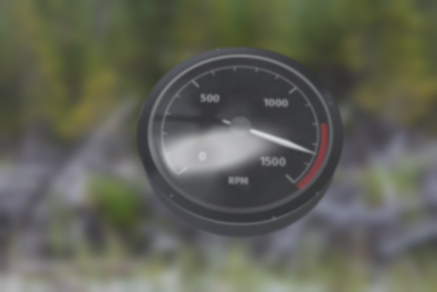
1350 rpm
